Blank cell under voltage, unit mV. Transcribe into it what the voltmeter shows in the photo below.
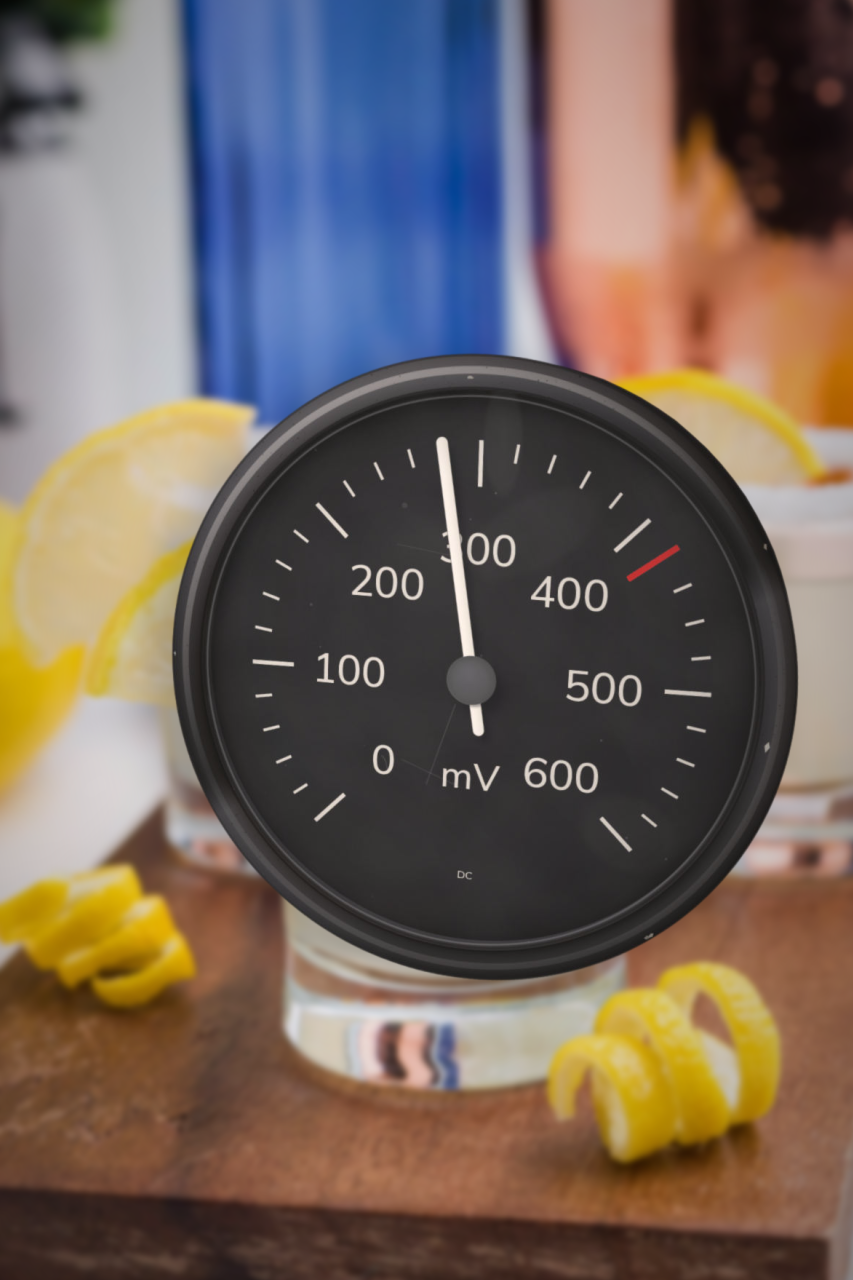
280 mV
